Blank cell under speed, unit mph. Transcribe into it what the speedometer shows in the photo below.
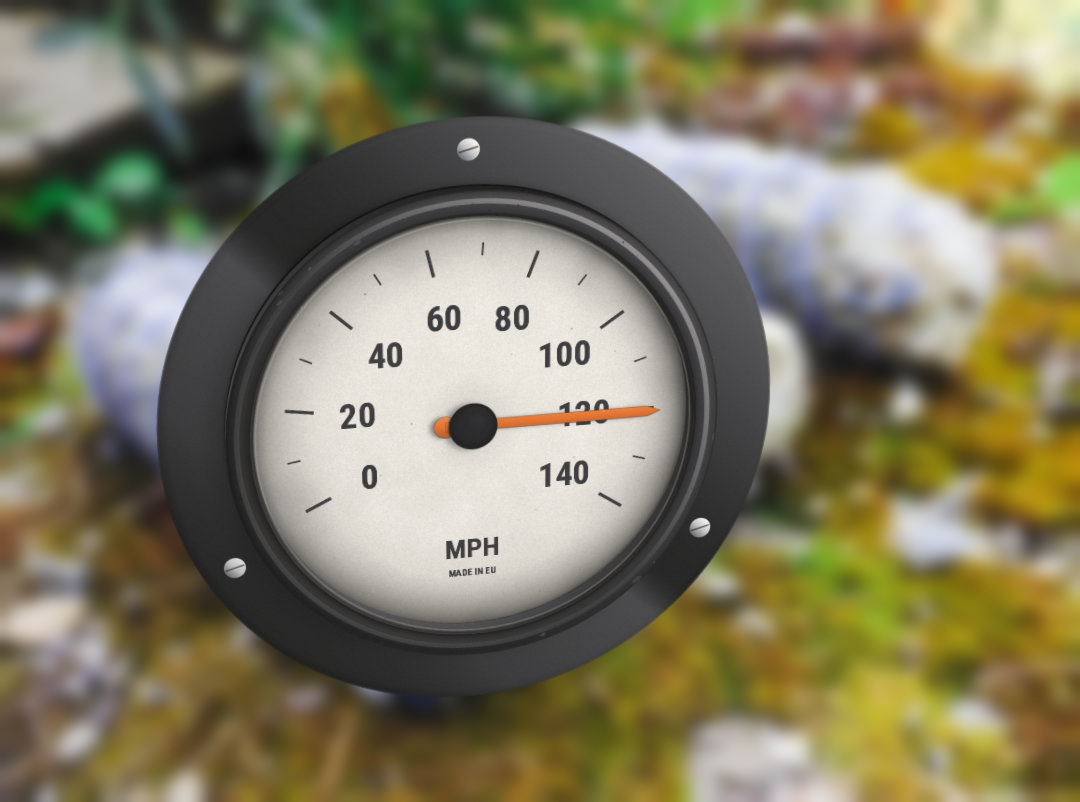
120 mph
